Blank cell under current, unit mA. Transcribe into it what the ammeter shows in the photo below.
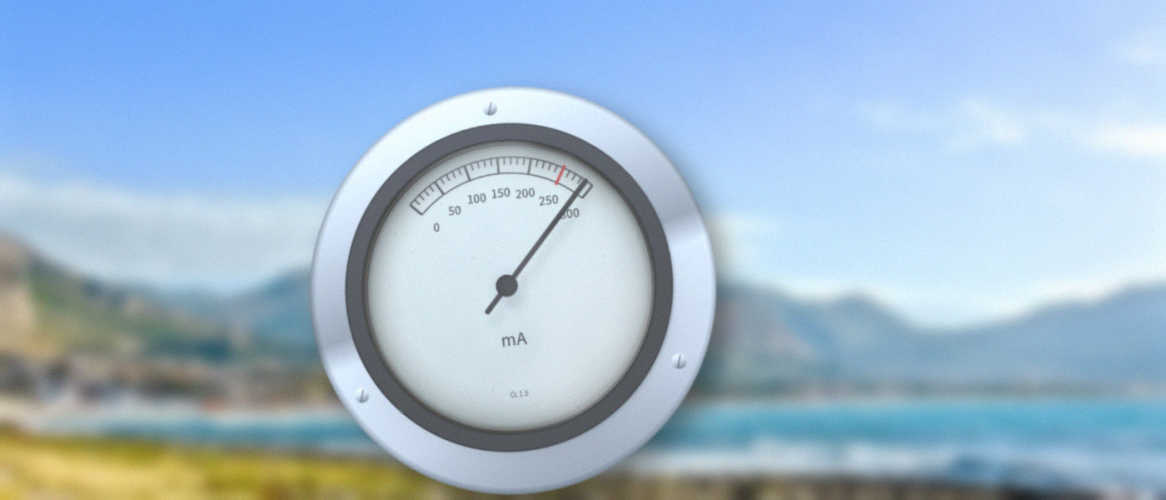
290 mA
